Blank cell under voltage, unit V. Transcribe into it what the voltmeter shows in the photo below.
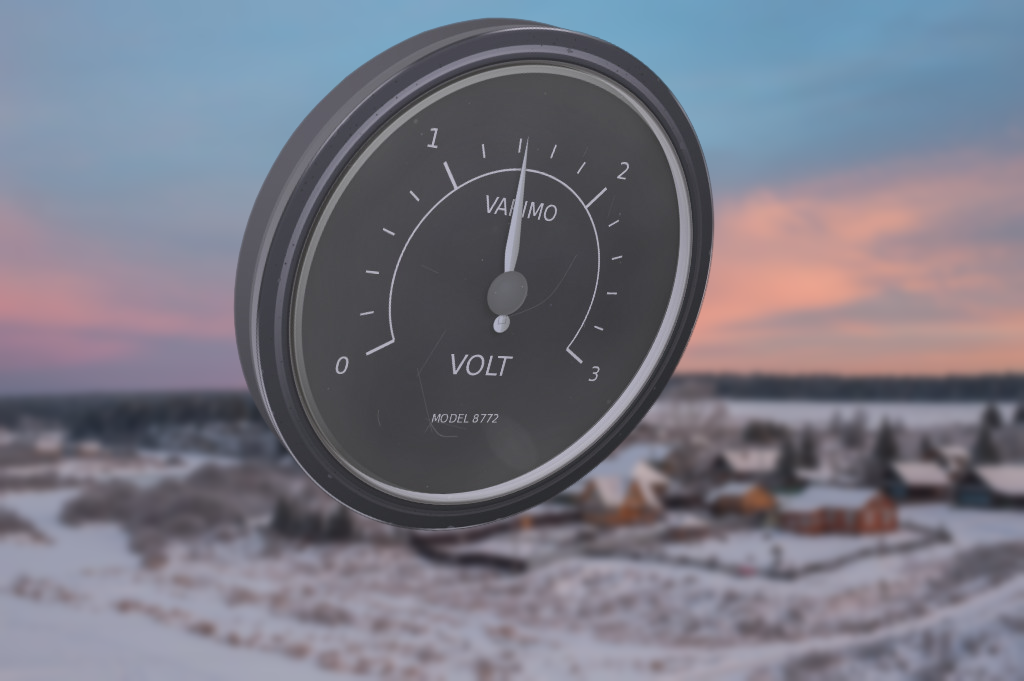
1.4 V
